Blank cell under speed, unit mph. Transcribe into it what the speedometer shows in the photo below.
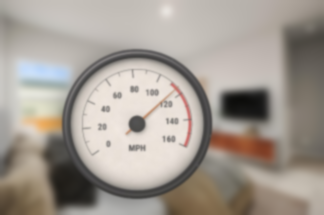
115 mph
